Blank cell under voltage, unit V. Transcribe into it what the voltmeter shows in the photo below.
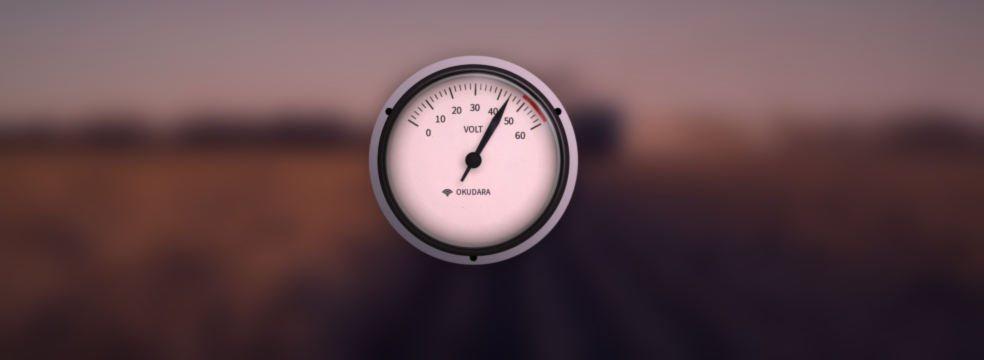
44 V
